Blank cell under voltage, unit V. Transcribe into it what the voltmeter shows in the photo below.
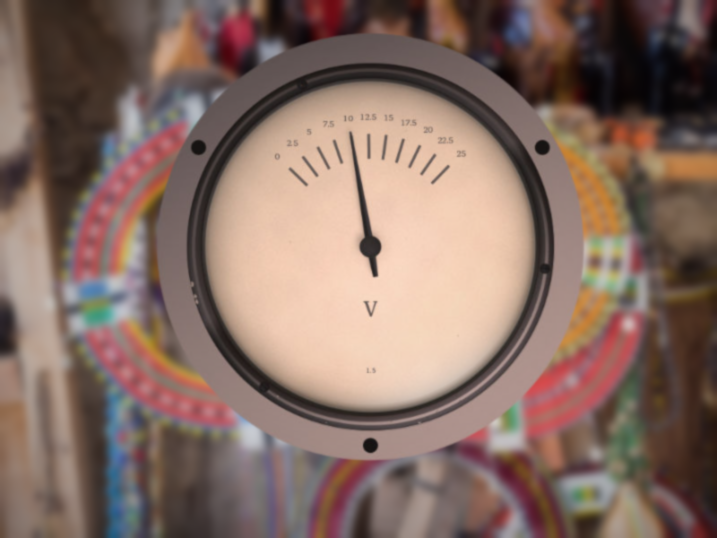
10 V
